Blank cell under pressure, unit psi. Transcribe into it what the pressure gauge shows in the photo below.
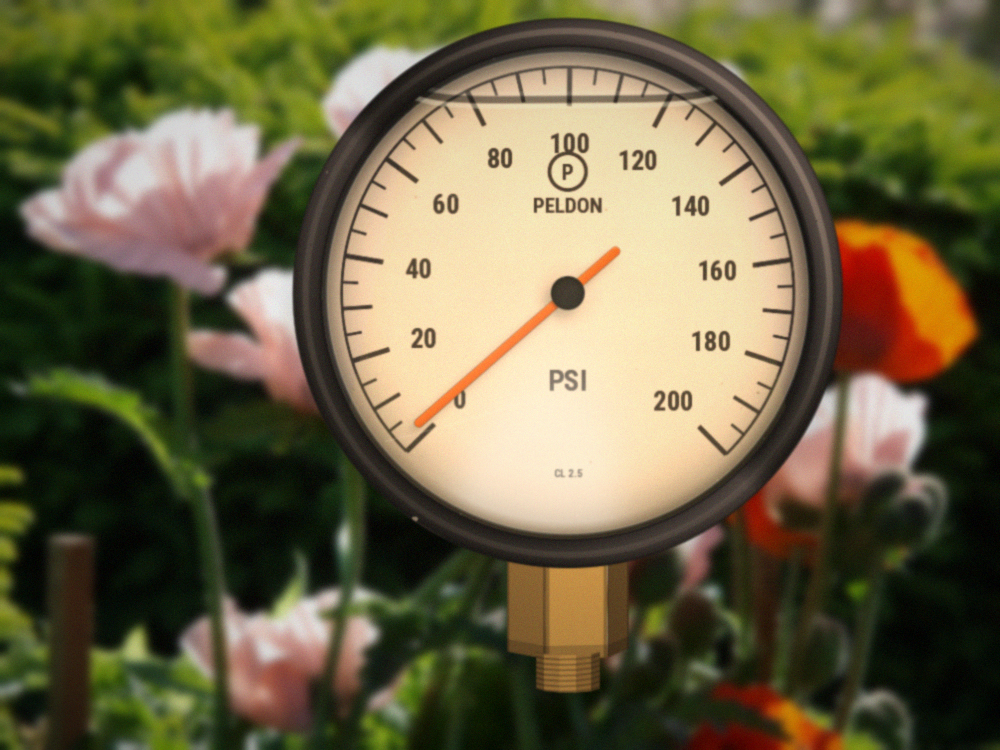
2.5 psi
